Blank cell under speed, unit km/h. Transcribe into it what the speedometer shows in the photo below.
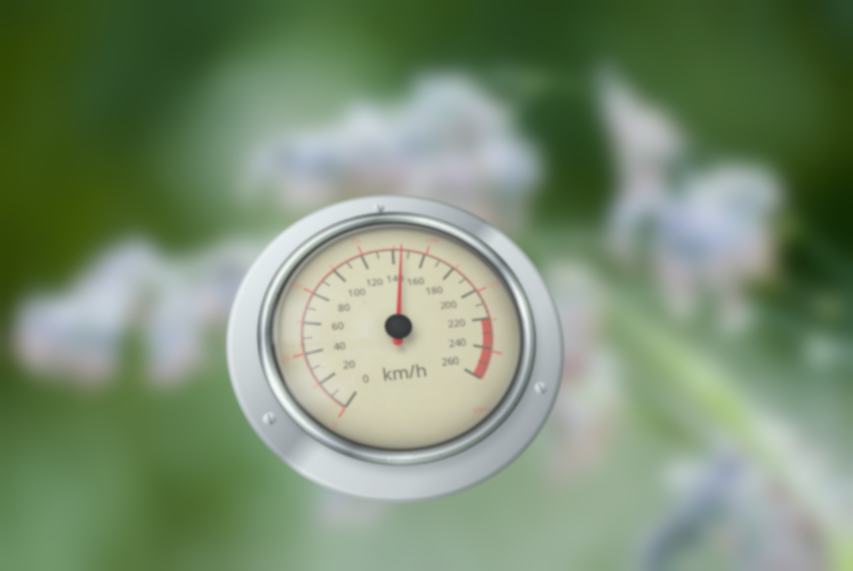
145 km/h
